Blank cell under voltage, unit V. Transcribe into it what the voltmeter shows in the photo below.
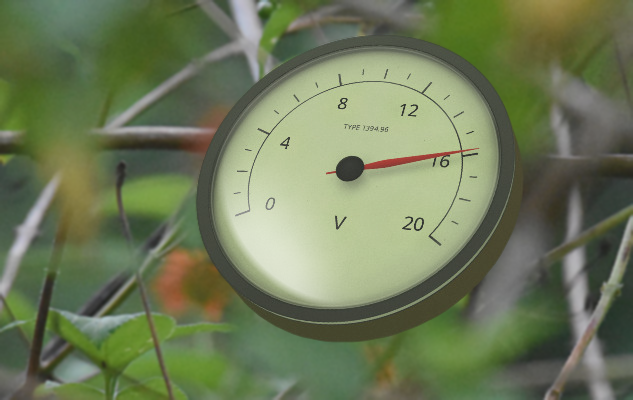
16 V
